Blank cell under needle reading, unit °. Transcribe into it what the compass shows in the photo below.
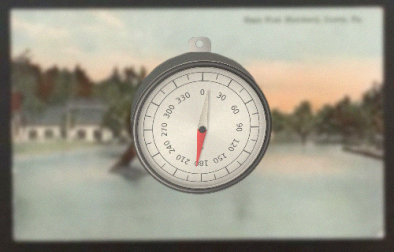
187.5 °
